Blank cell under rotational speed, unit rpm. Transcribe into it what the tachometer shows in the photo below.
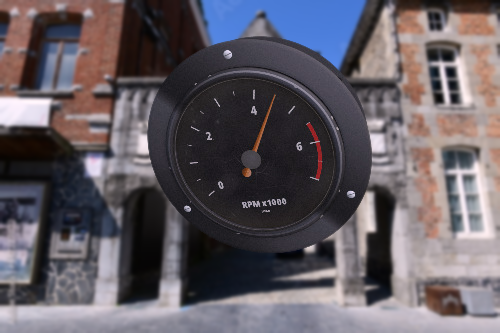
4500 rpm
